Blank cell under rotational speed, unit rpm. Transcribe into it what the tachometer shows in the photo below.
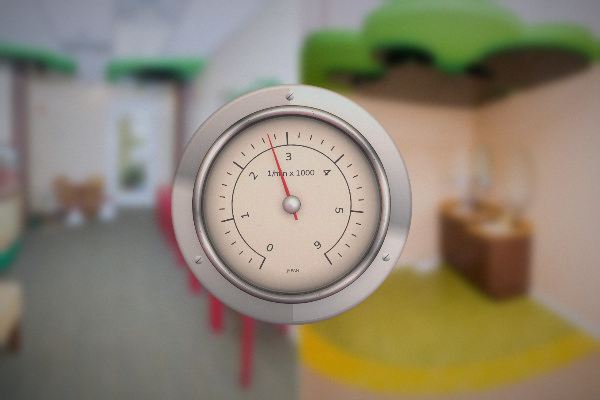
2700 rpm
